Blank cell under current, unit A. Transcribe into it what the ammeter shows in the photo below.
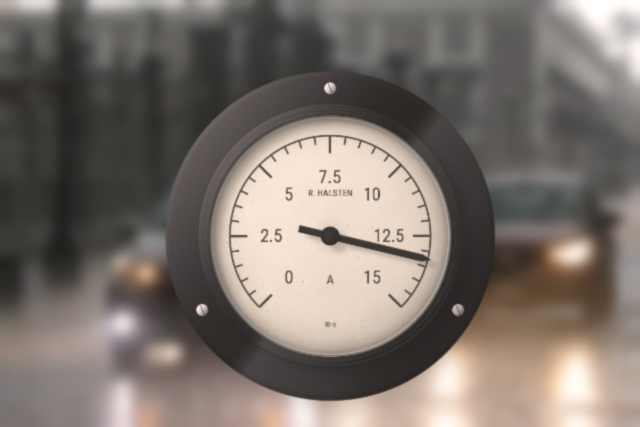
13.25 A
